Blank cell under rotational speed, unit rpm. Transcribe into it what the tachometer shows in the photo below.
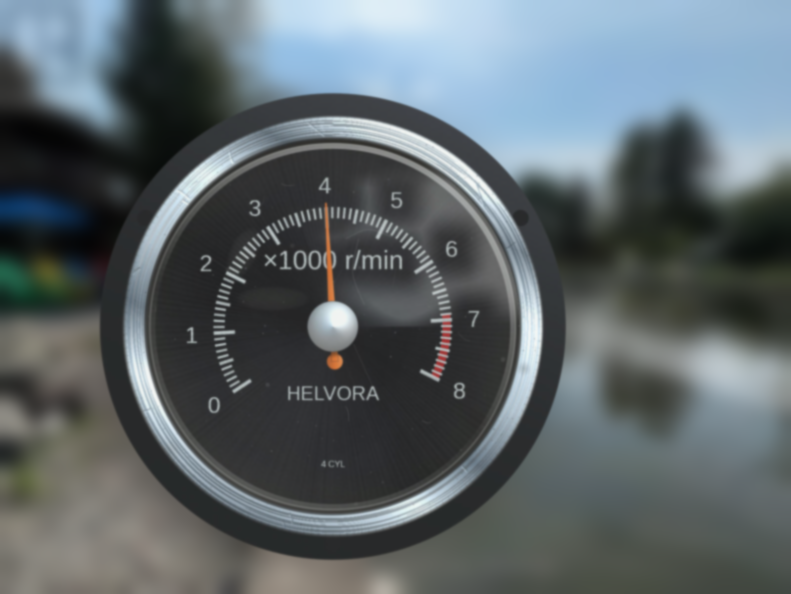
4000 rpm
